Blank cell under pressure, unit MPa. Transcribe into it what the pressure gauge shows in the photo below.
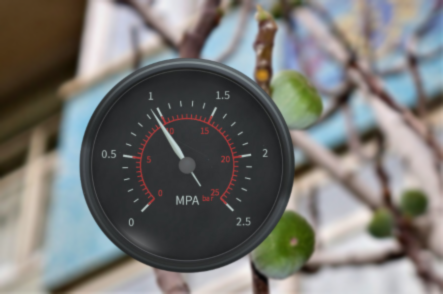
0.95 MPa
